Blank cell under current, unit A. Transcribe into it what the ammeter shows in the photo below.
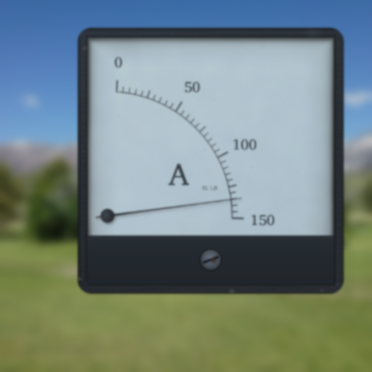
135 A
